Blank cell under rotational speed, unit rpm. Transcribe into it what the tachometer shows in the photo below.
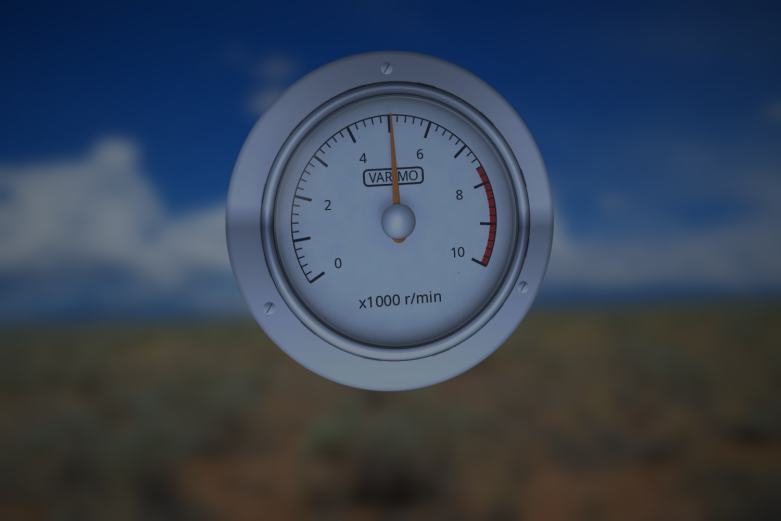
5000 rpm
